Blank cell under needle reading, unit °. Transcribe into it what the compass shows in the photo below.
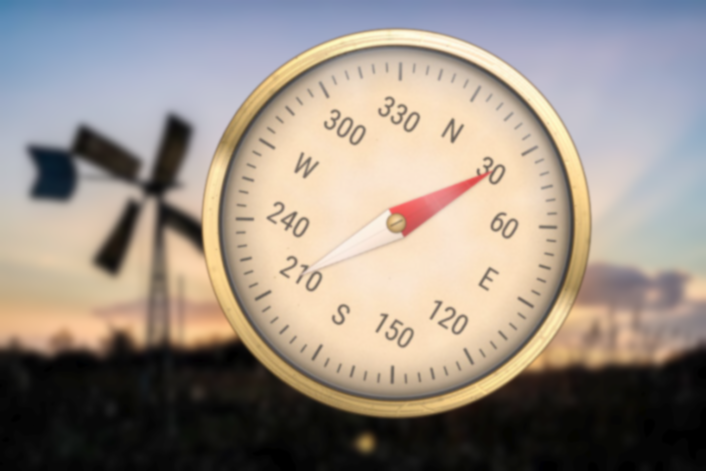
30 °
